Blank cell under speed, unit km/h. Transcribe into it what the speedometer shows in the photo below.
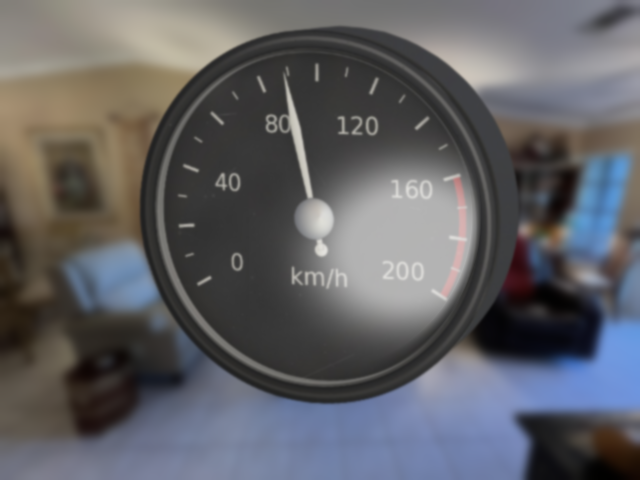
90 km/h
